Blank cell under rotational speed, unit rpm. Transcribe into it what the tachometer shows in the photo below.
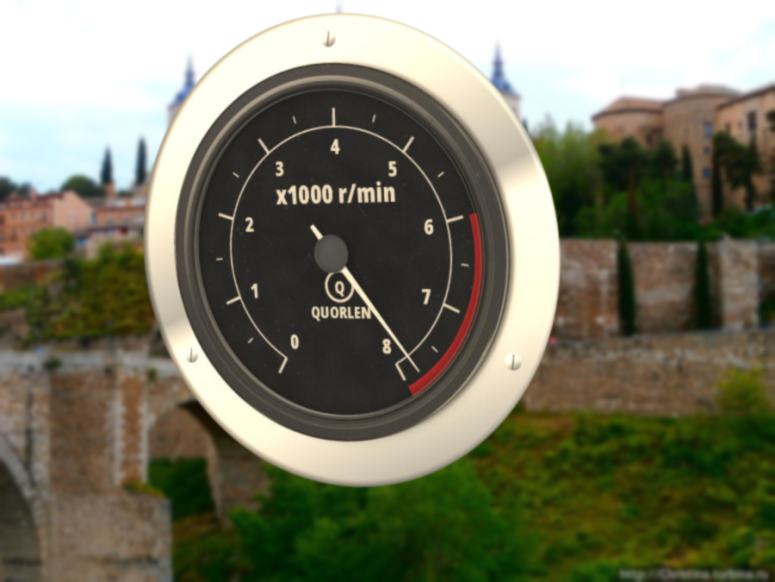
7750 rpm
